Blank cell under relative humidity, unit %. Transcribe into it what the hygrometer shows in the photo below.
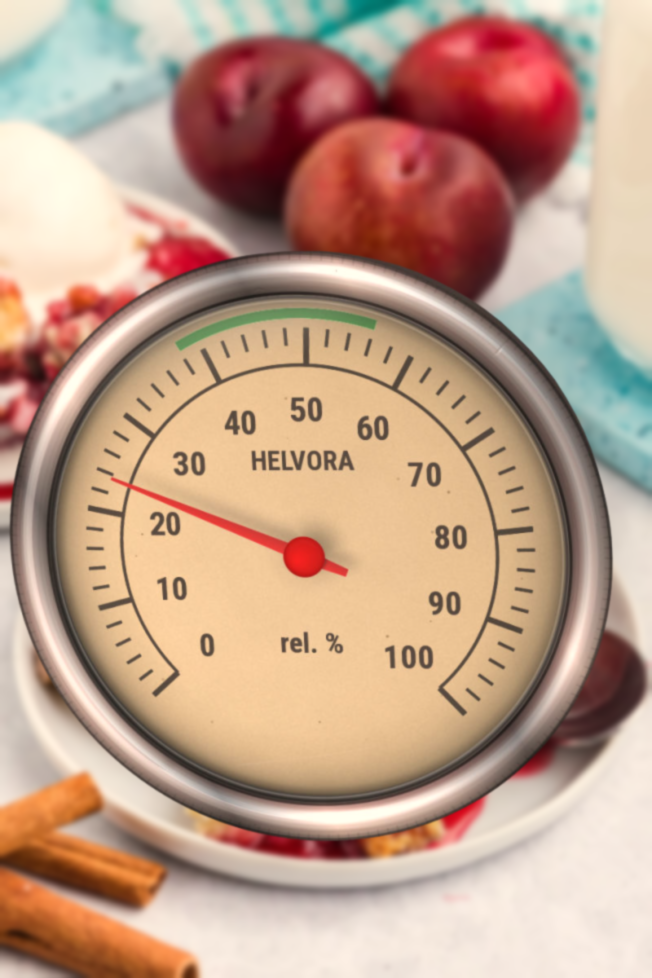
24 %
